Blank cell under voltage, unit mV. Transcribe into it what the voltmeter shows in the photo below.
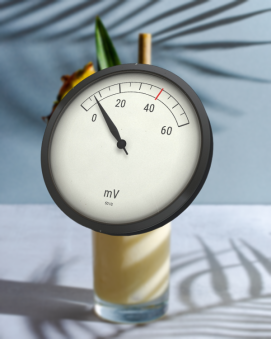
7.5 mV
